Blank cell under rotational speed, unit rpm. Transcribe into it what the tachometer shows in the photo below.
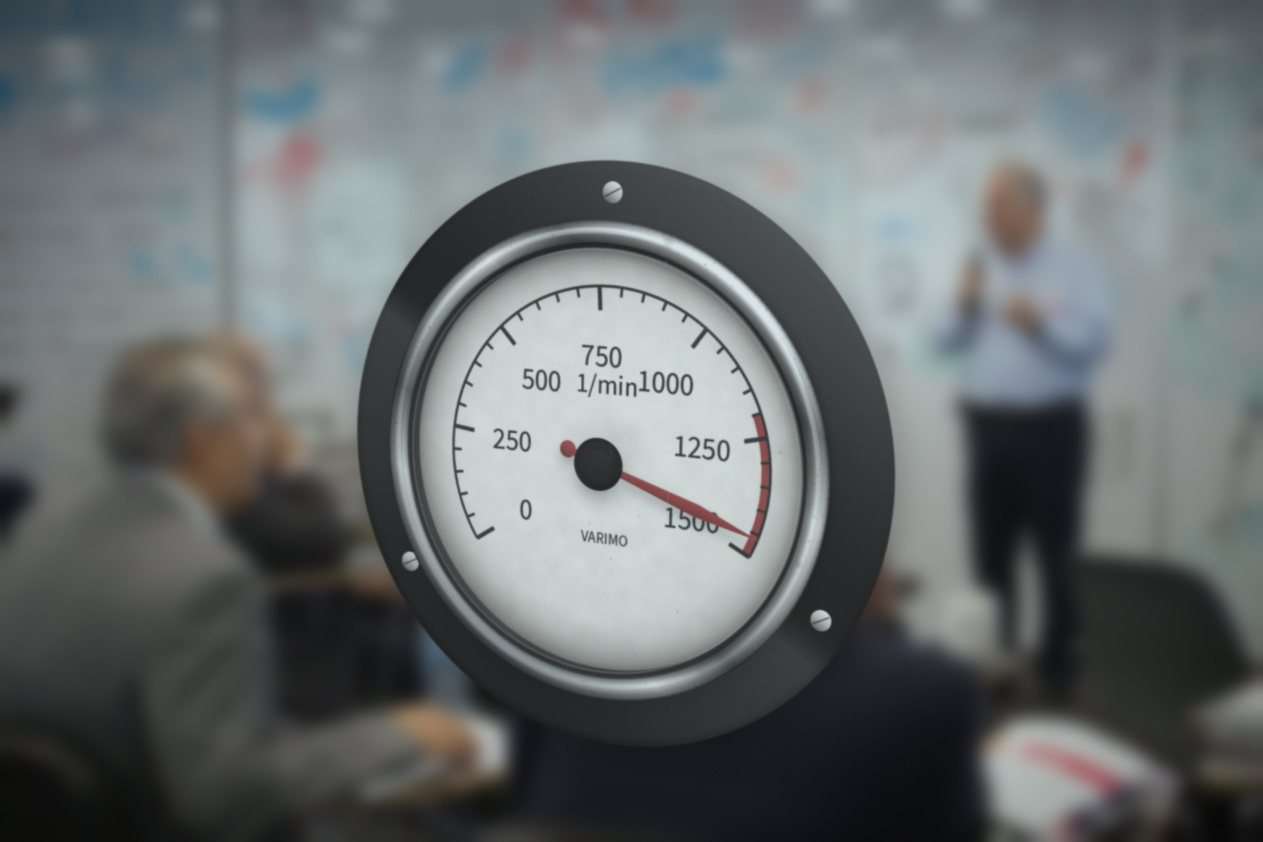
1450 rpm
